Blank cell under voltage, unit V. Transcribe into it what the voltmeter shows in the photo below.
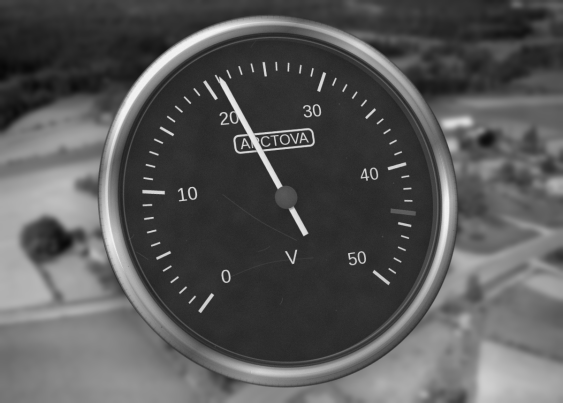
21 V
